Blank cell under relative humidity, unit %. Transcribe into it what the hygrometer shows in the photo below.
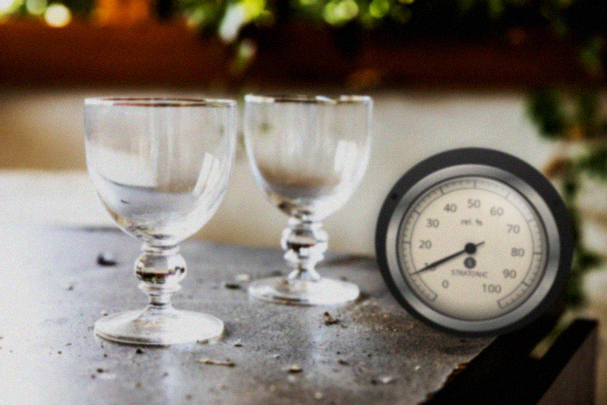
10 %
